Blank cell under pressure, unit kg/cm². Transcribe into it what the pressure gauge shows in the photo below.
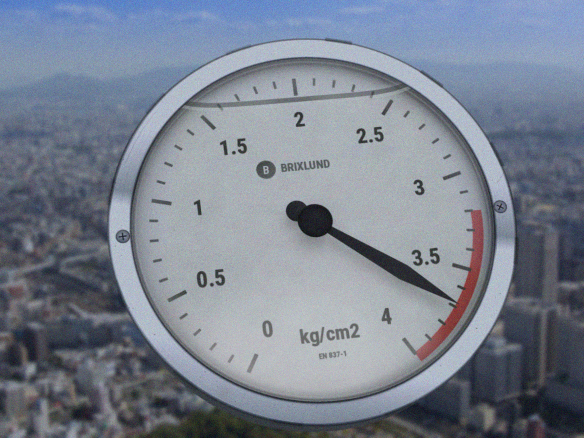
3.7 kg/cm²
